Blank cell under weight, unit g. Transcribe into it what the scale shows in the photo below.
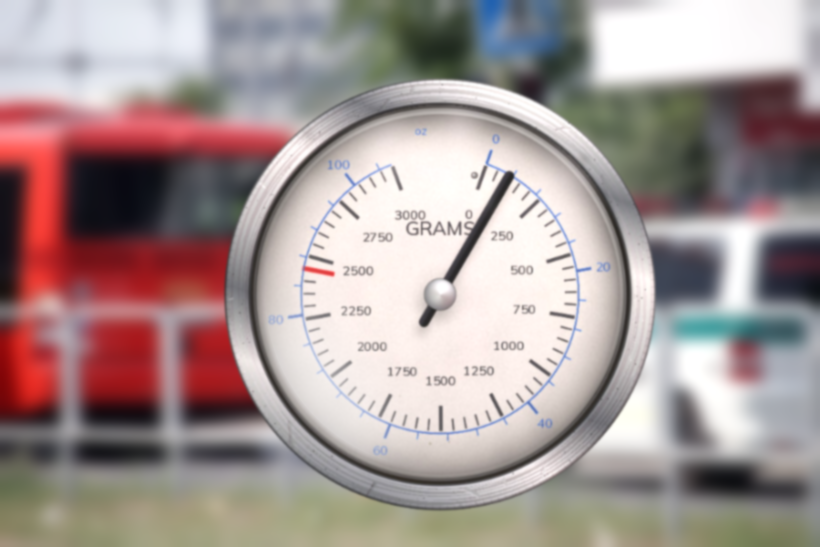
100 g
